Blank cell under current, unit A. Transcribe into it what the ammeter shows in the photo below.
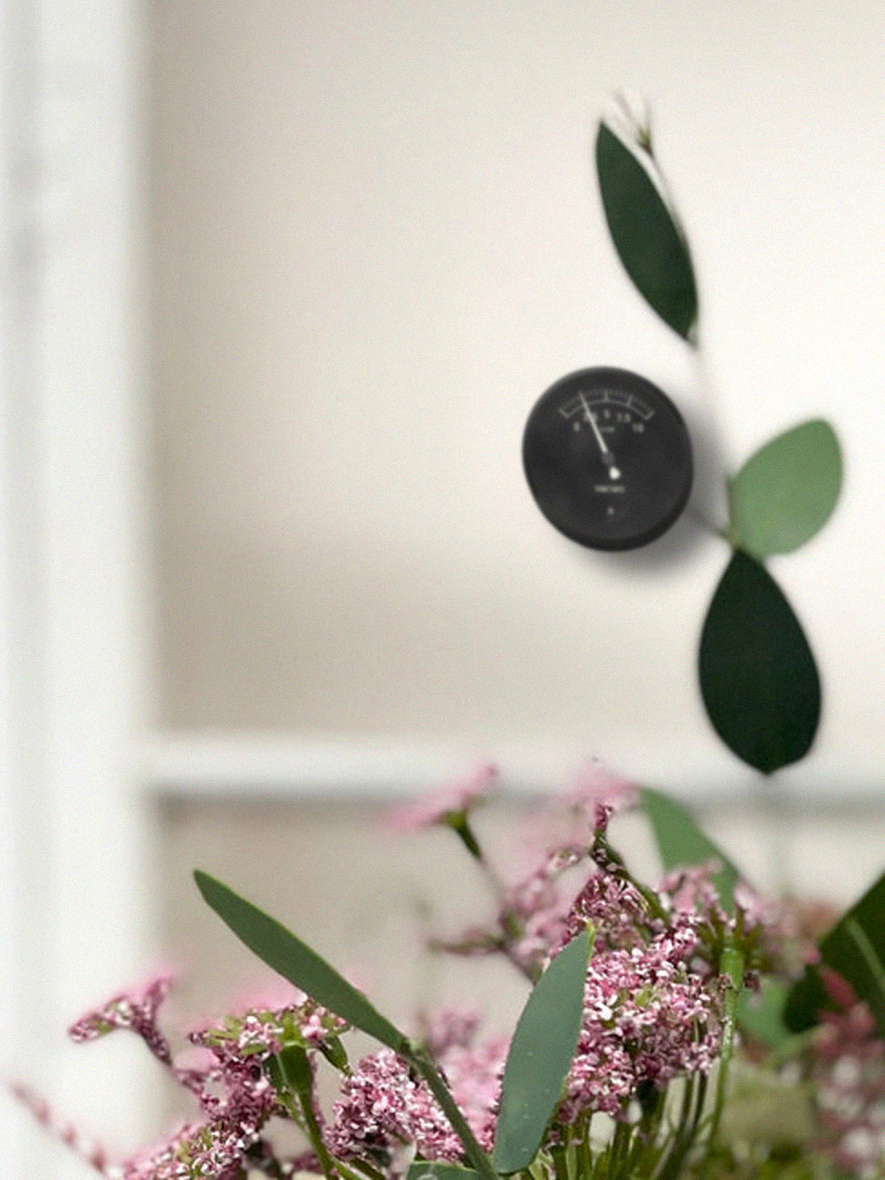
2.5 A
